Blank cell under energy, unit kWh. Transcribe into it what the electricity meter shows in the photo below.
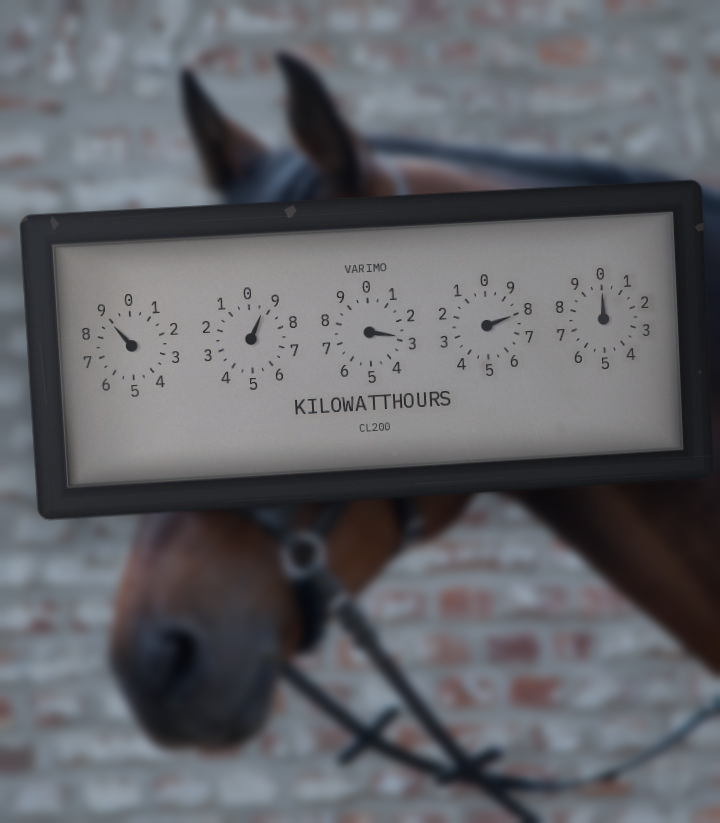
89280 kWh
